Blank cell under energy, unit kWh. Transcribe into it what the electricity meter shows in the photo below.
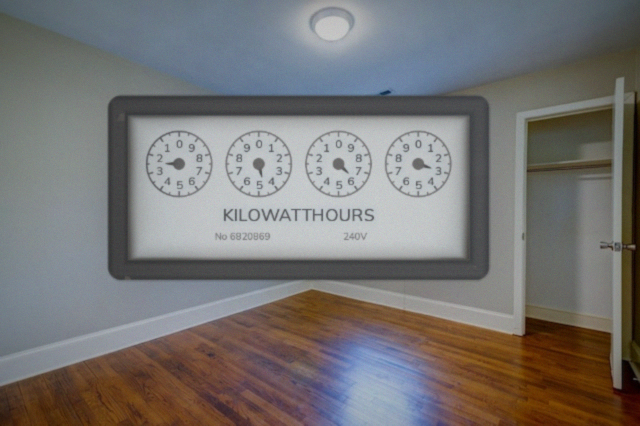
2463 kWh
